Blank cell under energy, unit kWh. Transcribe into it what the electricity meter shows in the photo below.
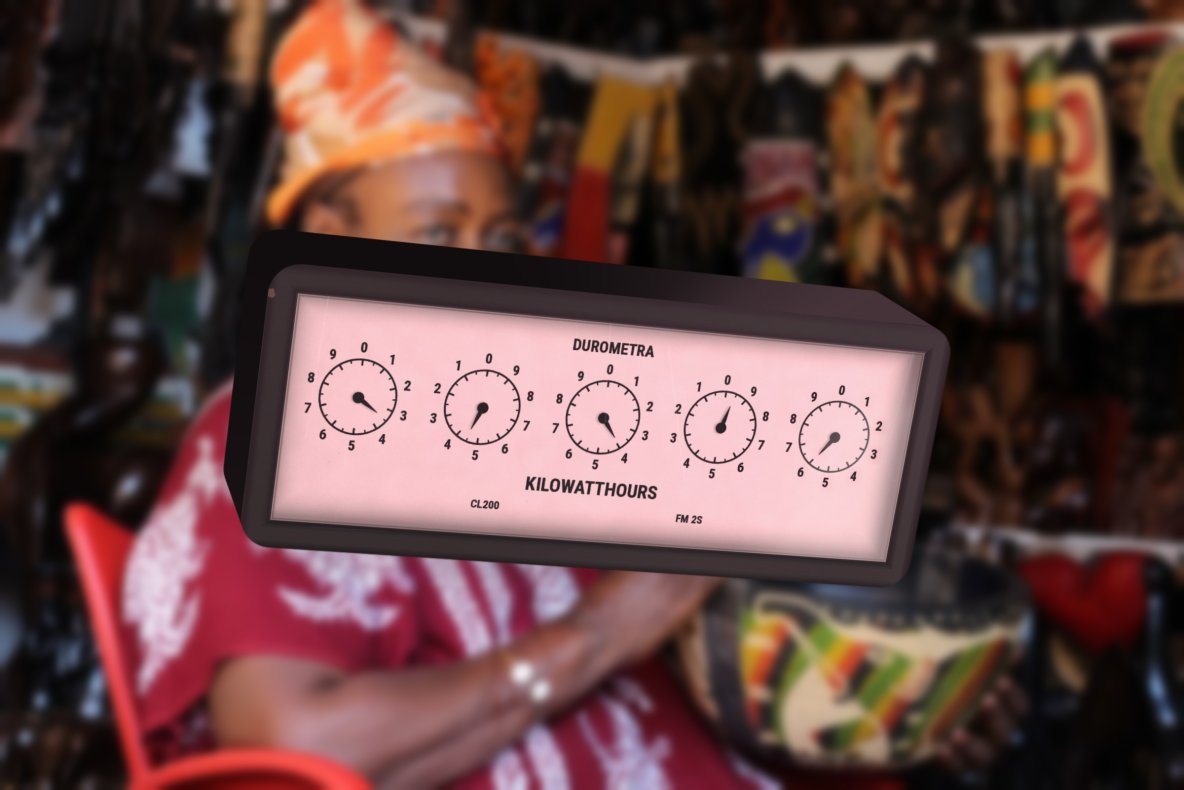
34396 kWh
